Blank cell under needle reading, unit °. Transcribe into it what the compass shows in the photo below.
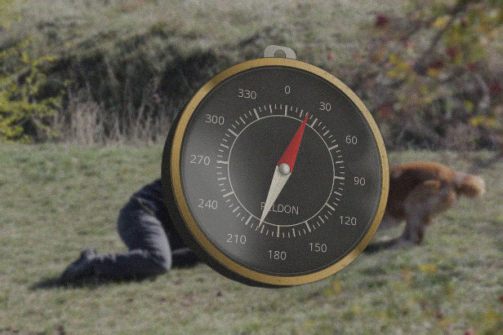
20 °
